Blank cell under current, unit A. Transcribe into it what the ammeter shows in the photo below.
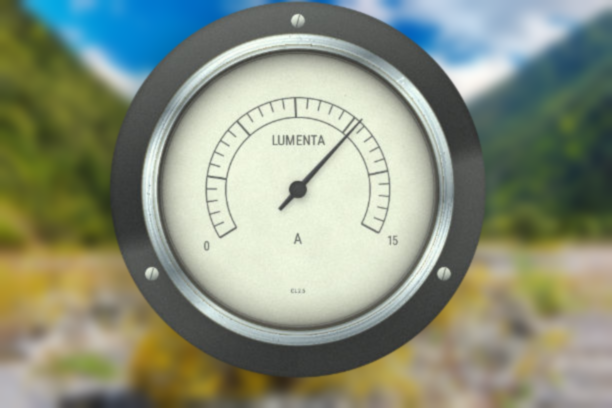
10.25 A
